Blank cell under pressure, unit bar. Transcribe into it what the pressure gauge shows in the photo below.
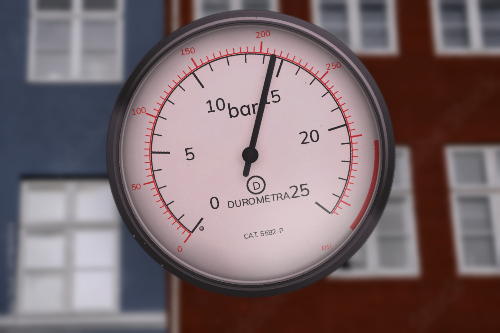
14.5 bar
